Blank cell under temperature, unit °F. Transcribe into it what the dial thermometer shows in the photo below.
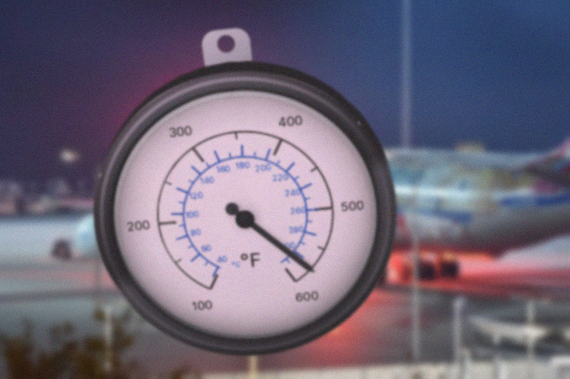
575 °F
